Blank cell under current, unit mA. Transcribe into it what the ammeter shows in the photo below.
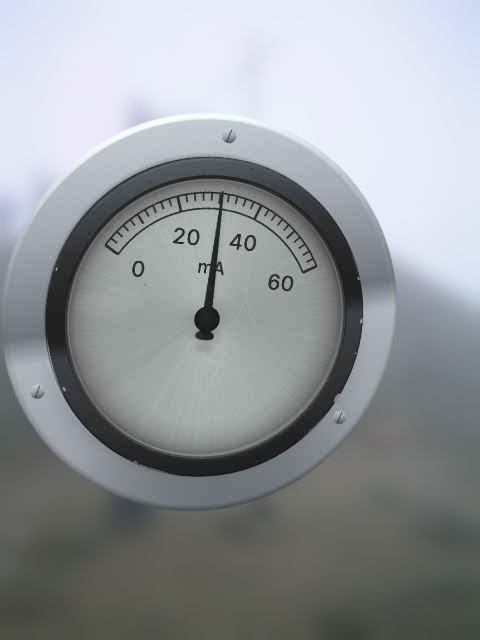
30 mA
